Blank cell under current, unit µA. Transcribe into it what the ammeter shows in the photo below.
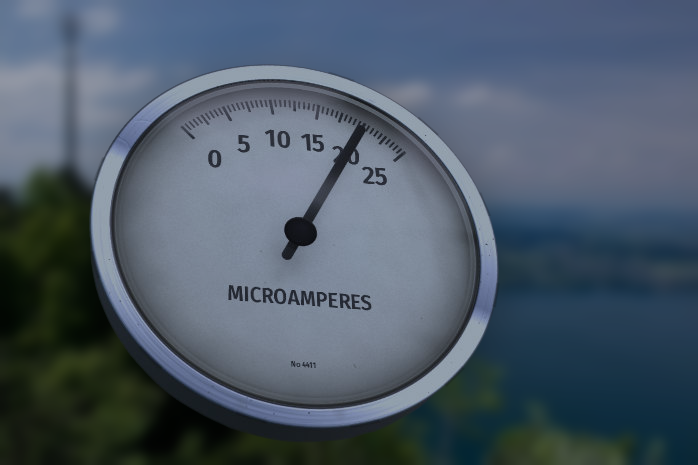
20 µA
